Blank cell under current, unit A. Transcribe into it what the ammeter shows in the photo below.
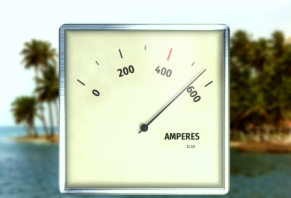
550 A
